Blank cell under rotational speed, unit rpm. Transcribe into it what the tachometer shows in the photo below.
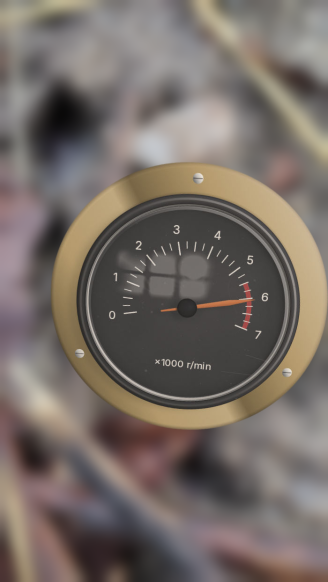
6000 rpm
